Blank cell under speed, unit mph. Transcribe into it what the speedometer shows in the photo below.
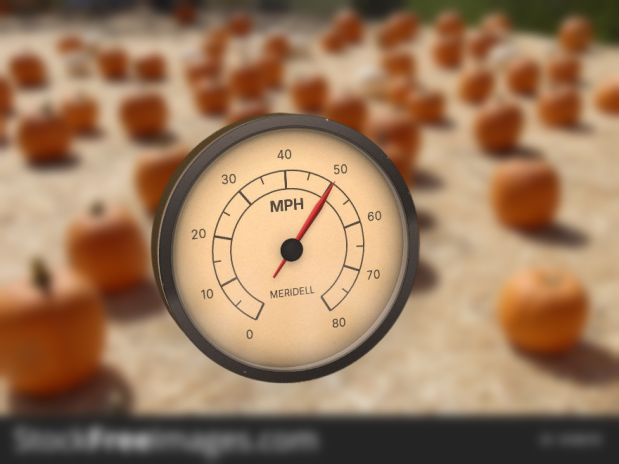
50 mph
